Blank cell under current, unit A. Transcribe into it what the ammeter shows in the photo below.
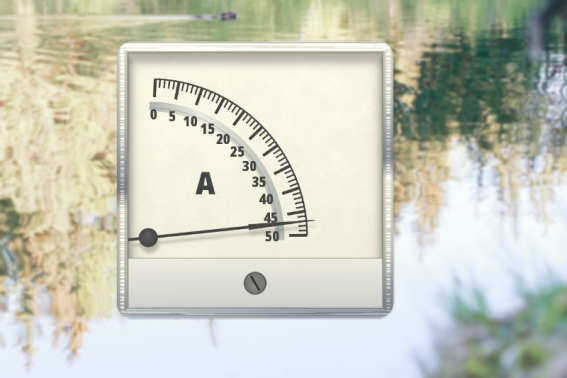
47 A
